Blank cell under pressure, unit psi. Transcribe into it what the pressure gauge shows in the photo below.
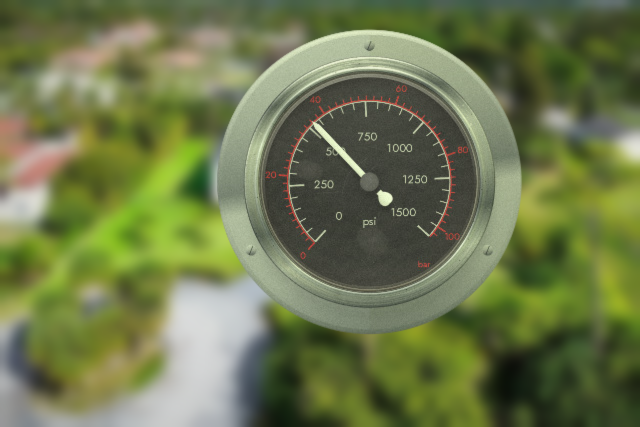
525 psi
